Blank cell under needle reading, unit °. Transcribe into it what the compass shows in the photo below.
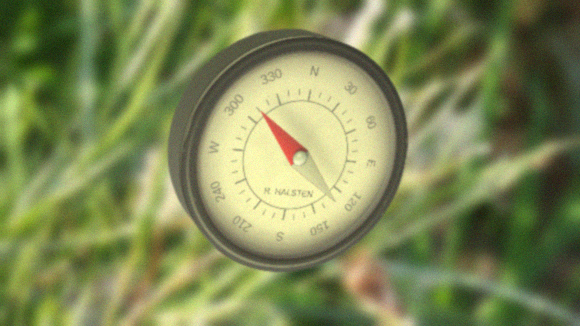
310 °
